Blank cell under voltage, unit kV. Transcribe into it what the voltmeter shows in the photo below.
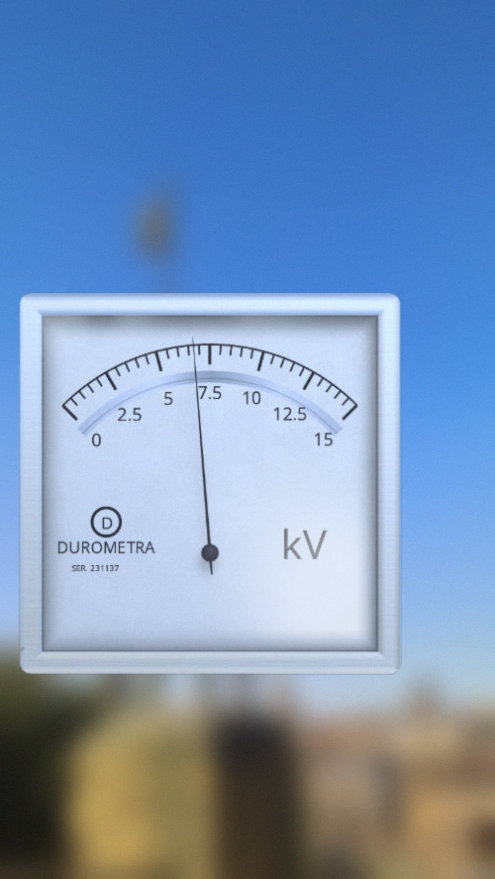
6.75 kV
